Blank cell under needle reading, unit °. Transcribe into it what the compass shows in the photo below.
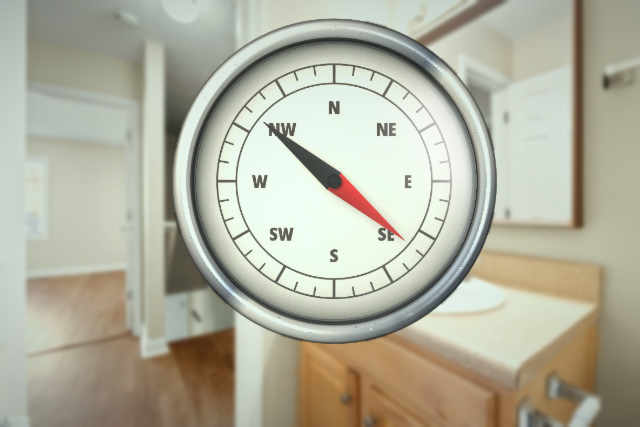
130 °
